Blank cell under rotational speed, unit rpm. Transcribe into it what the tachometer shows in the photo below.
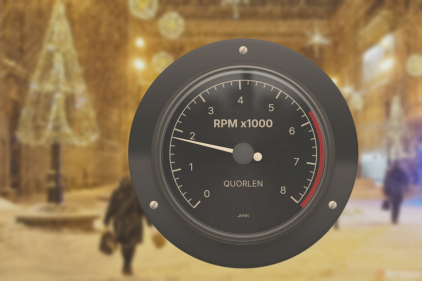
1800 rpm
